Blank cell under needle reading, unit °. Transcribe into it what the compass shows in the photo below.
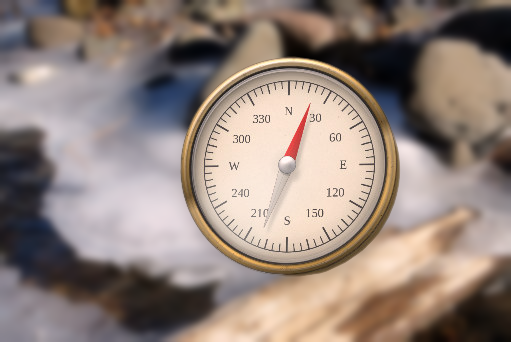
20 °
